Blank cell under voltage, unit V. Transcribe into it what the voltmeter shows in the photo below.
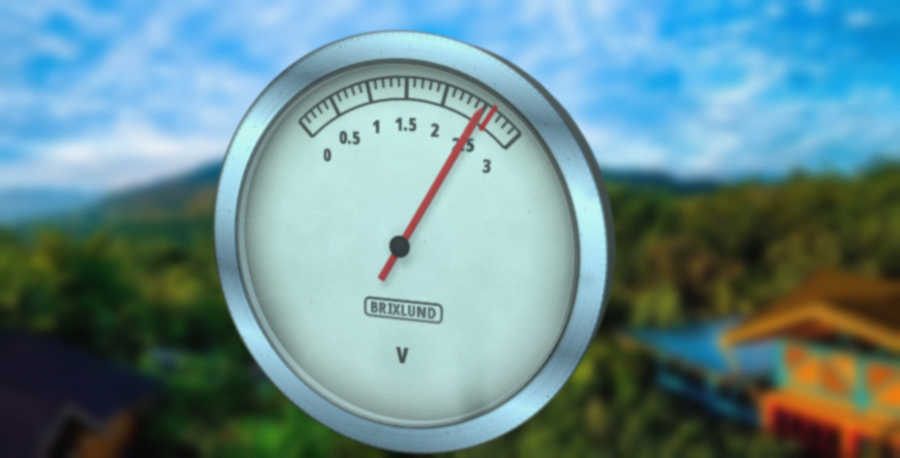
2.5 V
